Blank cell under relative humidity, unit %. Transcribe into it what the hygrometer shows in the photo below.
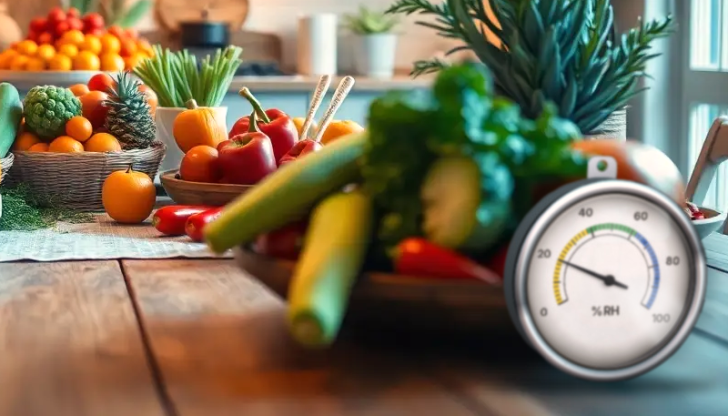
20 %
